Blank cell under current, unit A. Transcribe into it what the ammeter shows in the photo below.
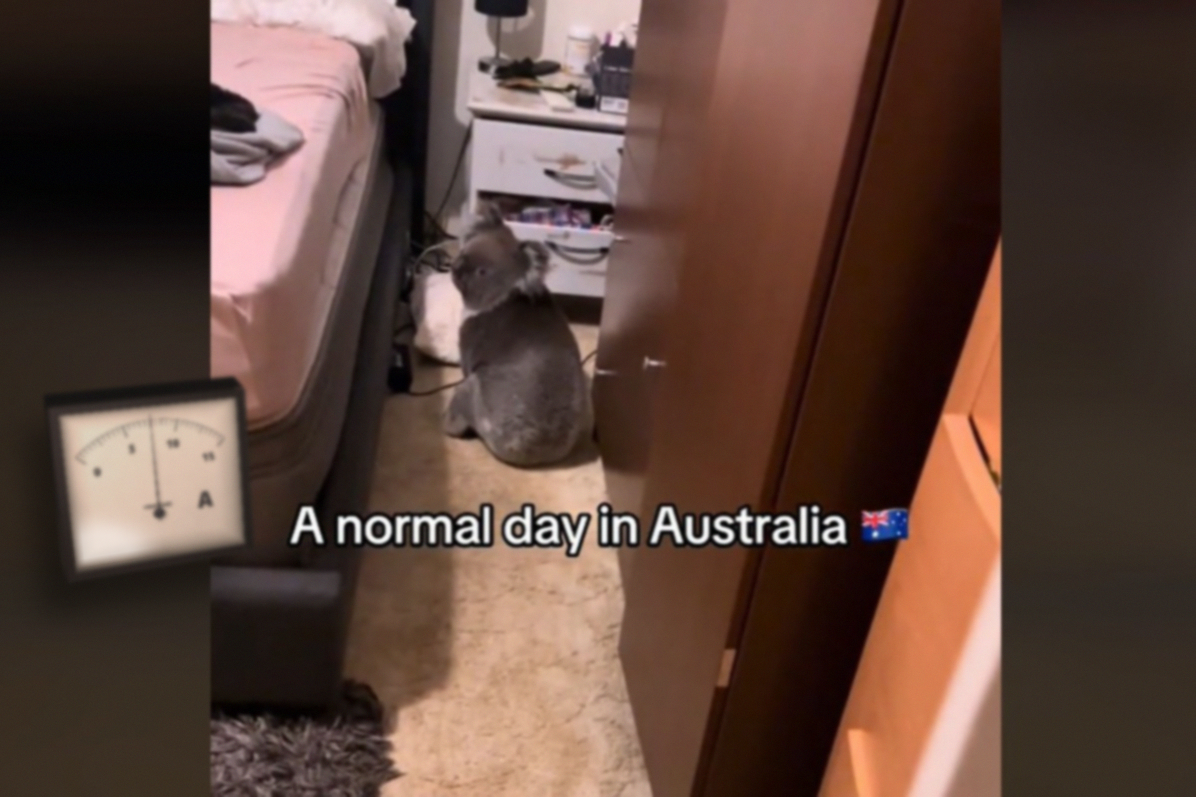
7.5 A
